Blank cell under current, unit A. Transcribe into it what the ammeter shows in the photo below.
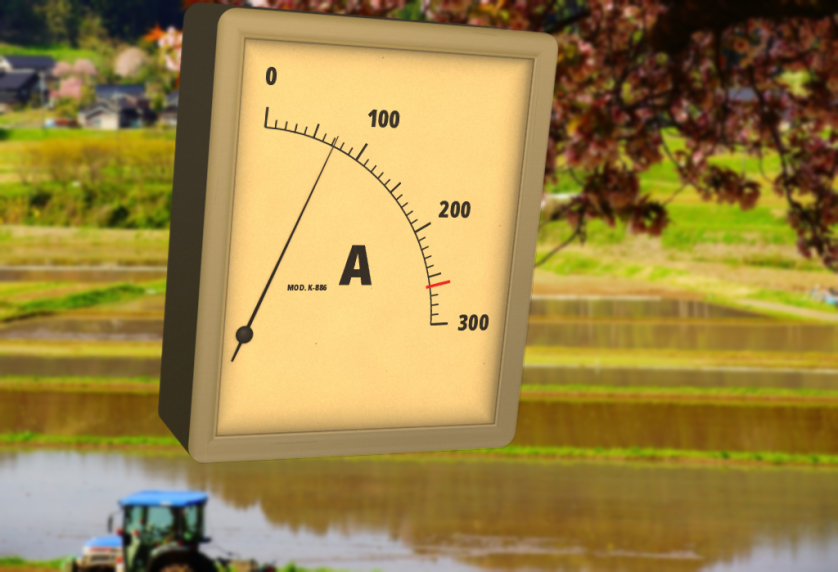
70 A
